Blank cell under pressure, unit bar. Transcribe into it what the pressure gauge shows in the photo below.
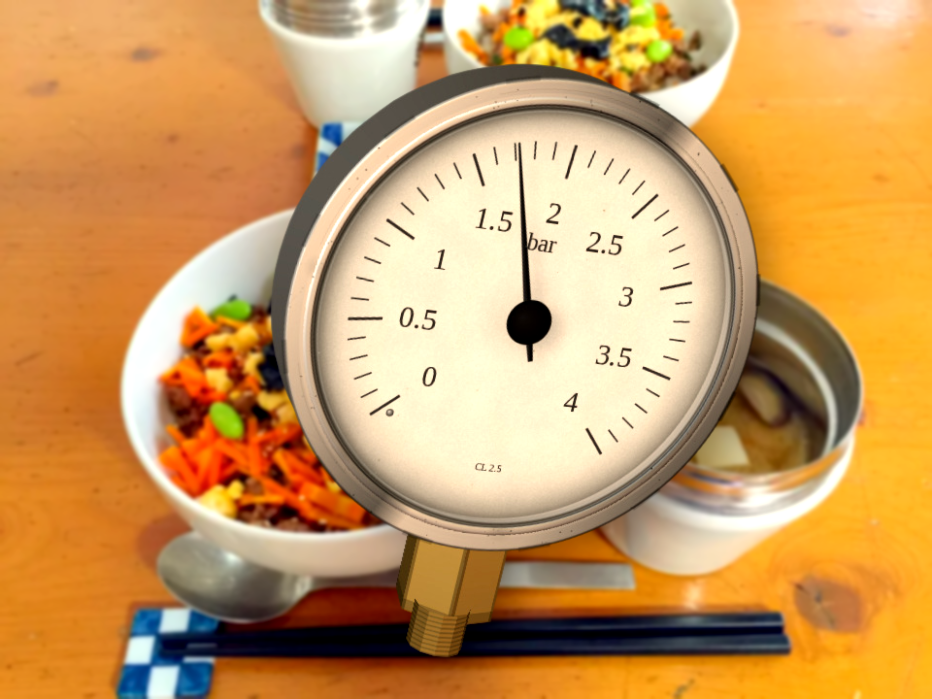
1.7 bar
